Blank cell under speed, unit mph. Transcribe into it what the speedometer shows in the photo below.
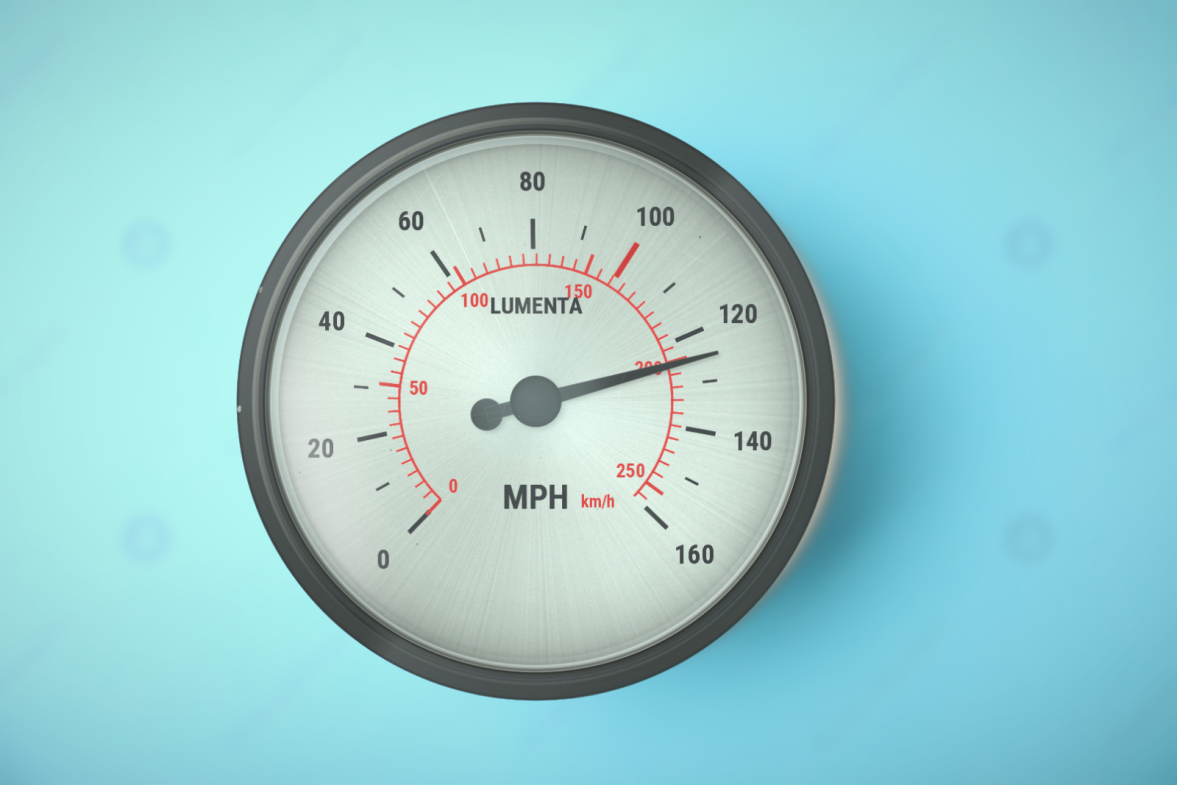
125 mph
